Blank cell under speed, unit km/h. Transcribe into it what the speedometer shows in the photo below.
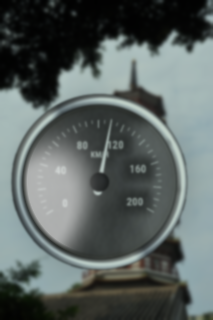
110 km/h
